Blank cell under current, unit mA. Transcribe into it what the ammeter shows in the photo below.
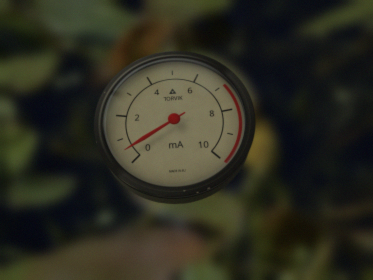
0.5 mA
